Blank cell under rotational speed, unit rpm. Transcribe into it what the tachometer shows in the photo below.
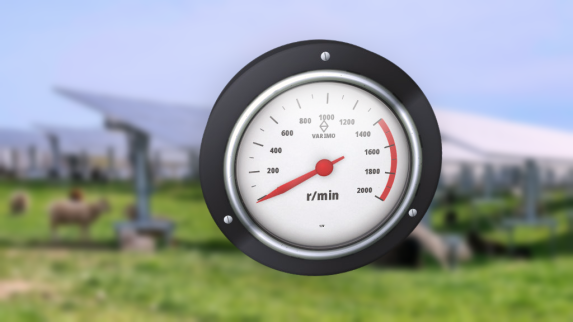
0 rpm
